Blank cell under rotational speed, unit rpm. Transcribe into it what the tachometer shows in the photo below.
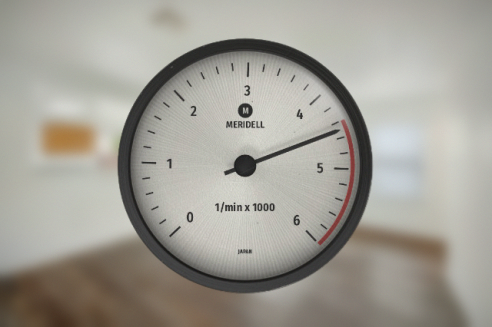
4500 rpm
